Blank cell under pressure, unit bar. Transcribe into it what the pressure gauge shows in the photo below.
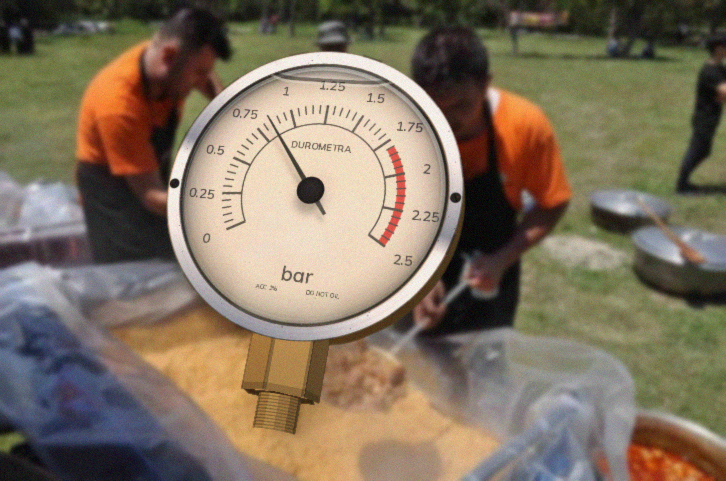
0.85 bar
